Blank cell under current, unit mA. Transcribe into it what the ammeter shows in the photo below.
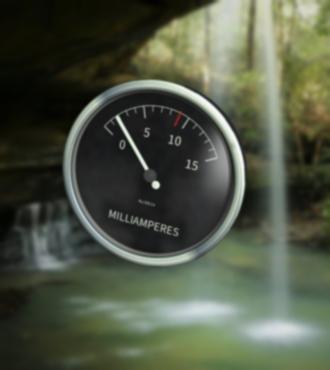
2 mA
